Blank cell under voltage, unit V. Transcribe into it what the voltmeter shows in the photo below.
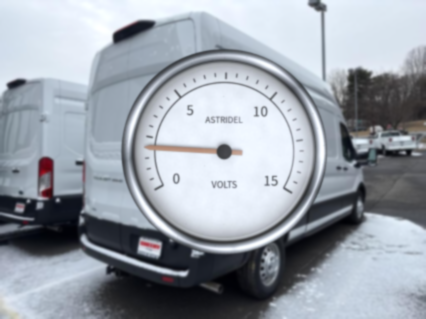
2 V
